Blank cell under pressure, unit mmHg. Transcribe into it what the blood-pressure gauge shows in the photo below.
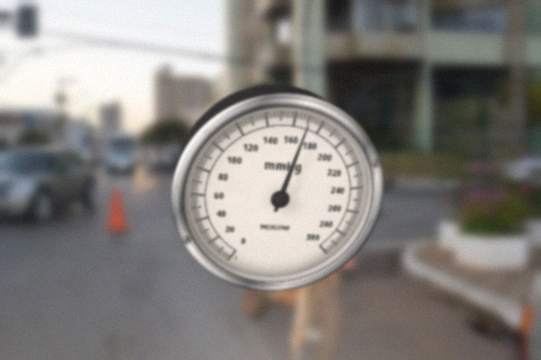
170 mmHg
